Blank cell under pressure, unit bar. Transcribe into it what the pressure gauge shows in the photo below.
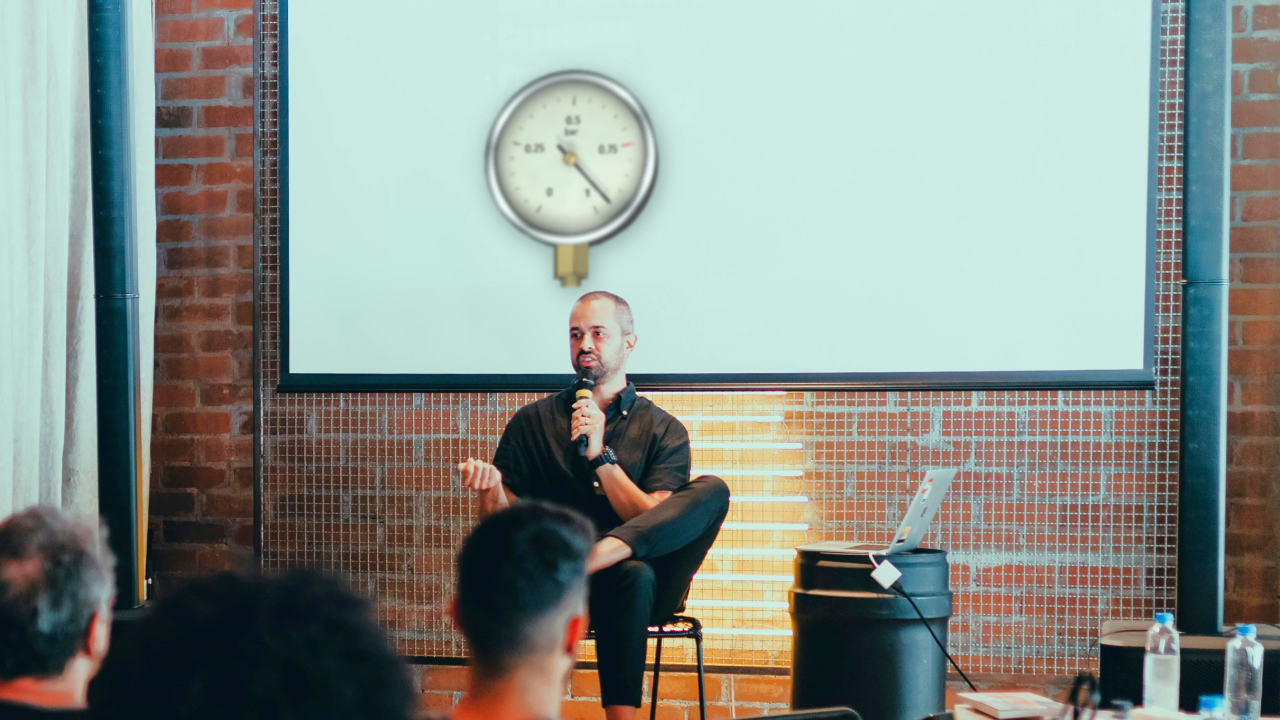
0.95 bar
